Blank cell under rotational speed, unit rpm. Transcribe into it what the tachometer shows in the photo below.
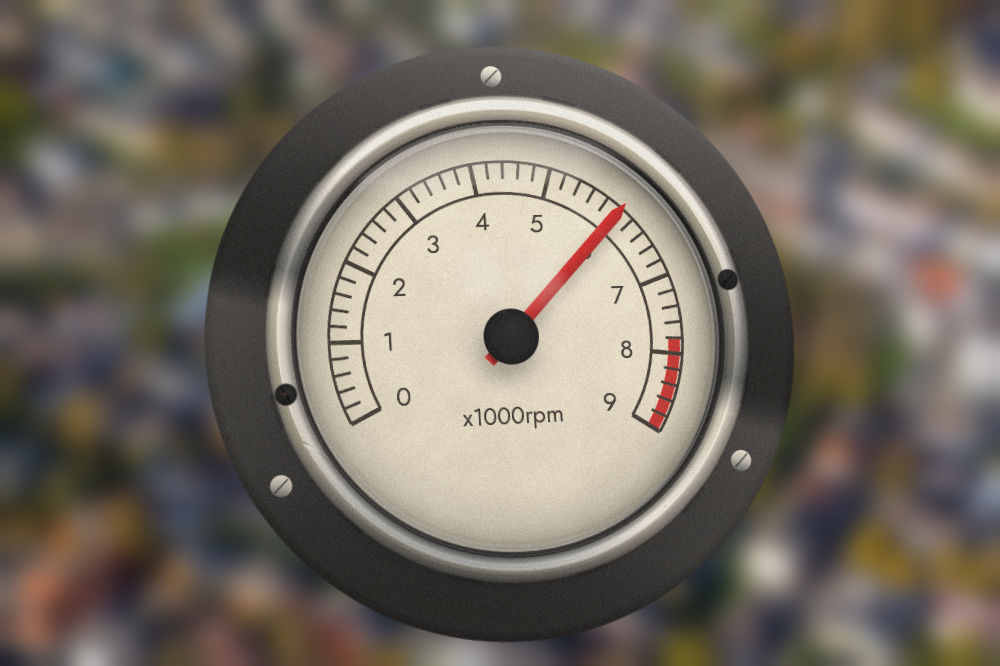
6000 rpm
